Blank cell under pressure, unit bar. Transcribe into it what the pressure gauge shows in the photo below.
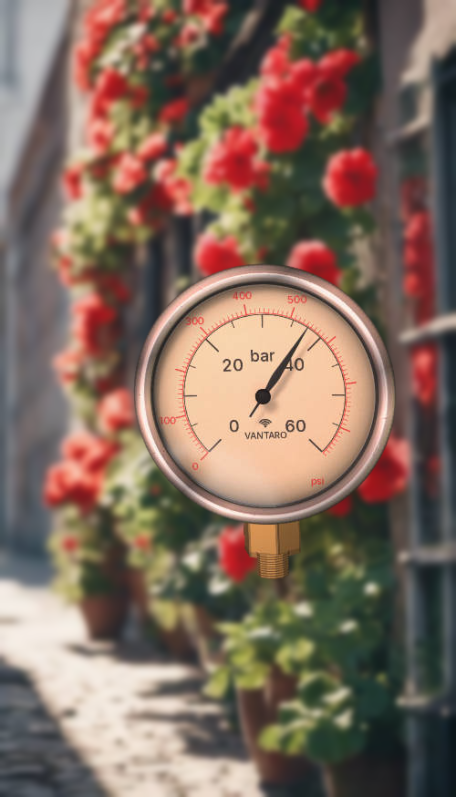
37.5 bar
